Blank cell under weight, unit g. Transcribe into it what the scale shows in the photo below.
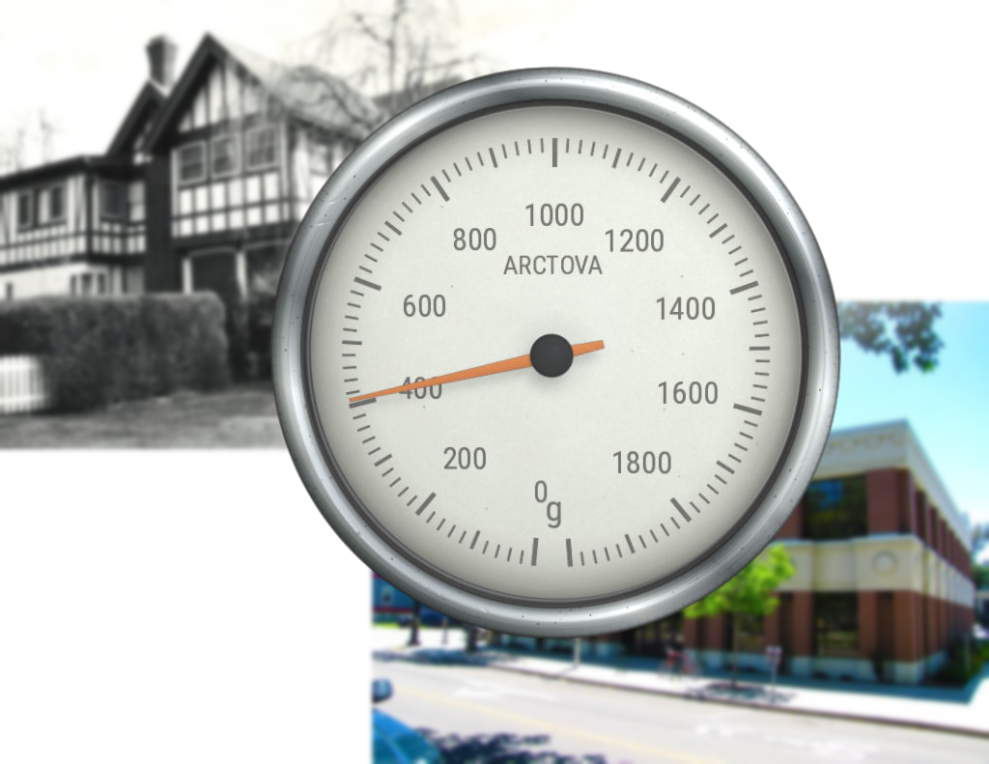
410 g
